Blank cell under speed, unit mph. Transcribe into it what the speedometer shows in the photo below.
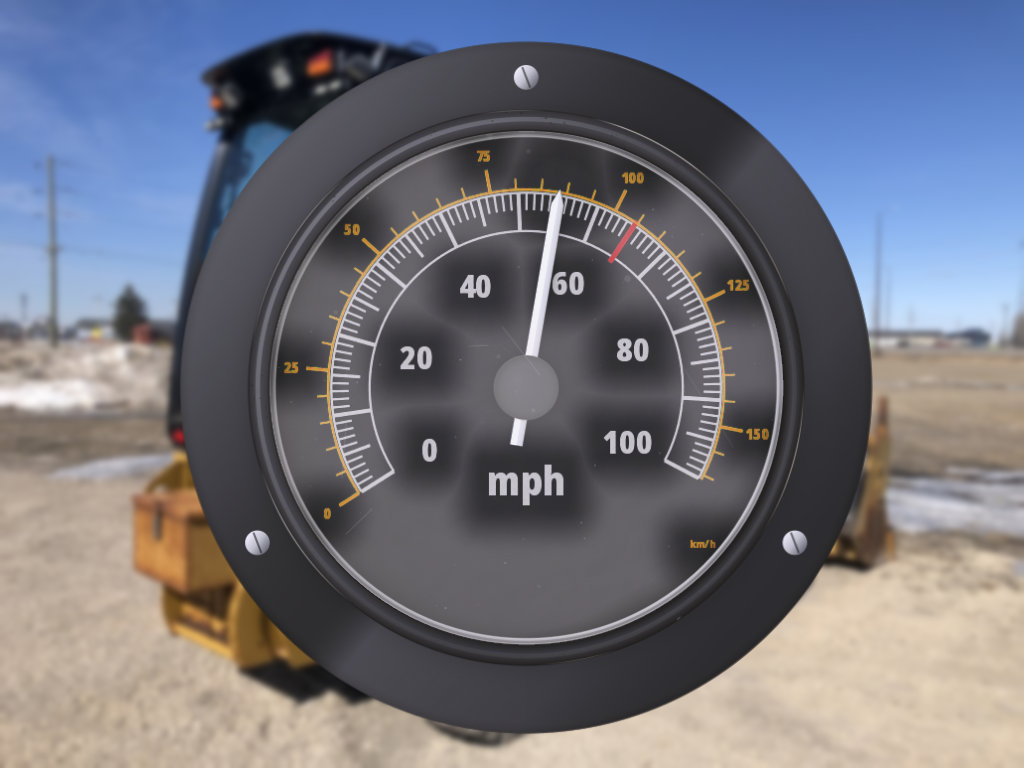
55 mph
